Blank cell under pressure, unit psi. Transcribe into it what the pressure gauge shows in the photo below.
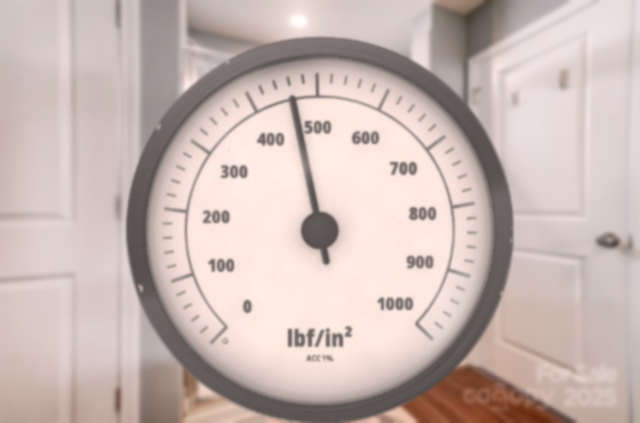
460 psi
